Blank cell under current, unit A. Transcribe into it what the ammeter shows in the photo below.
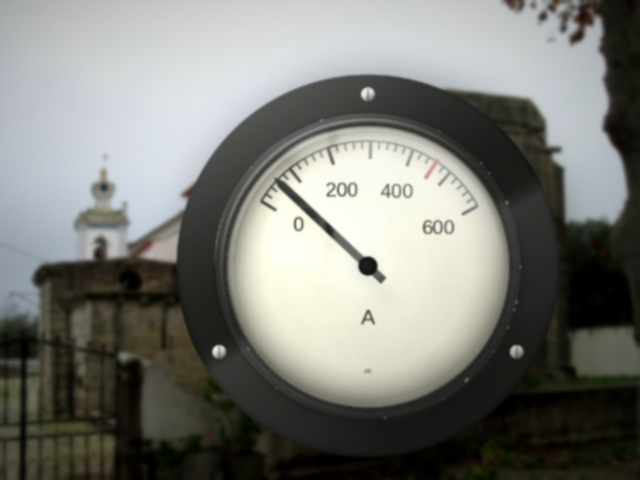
60 A
